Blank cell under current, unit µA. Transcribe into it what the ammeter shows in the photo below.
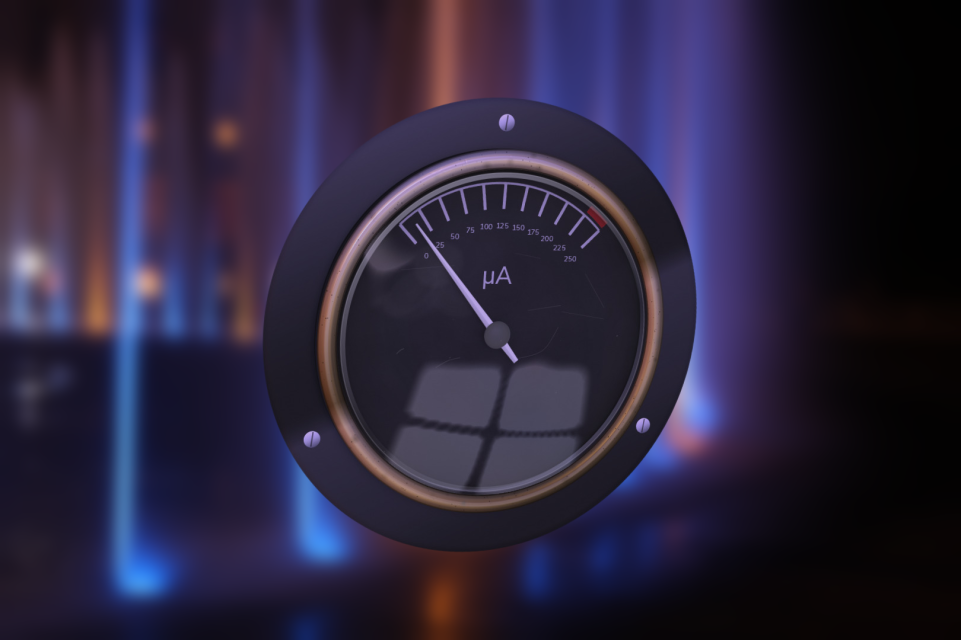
12.5 µA
